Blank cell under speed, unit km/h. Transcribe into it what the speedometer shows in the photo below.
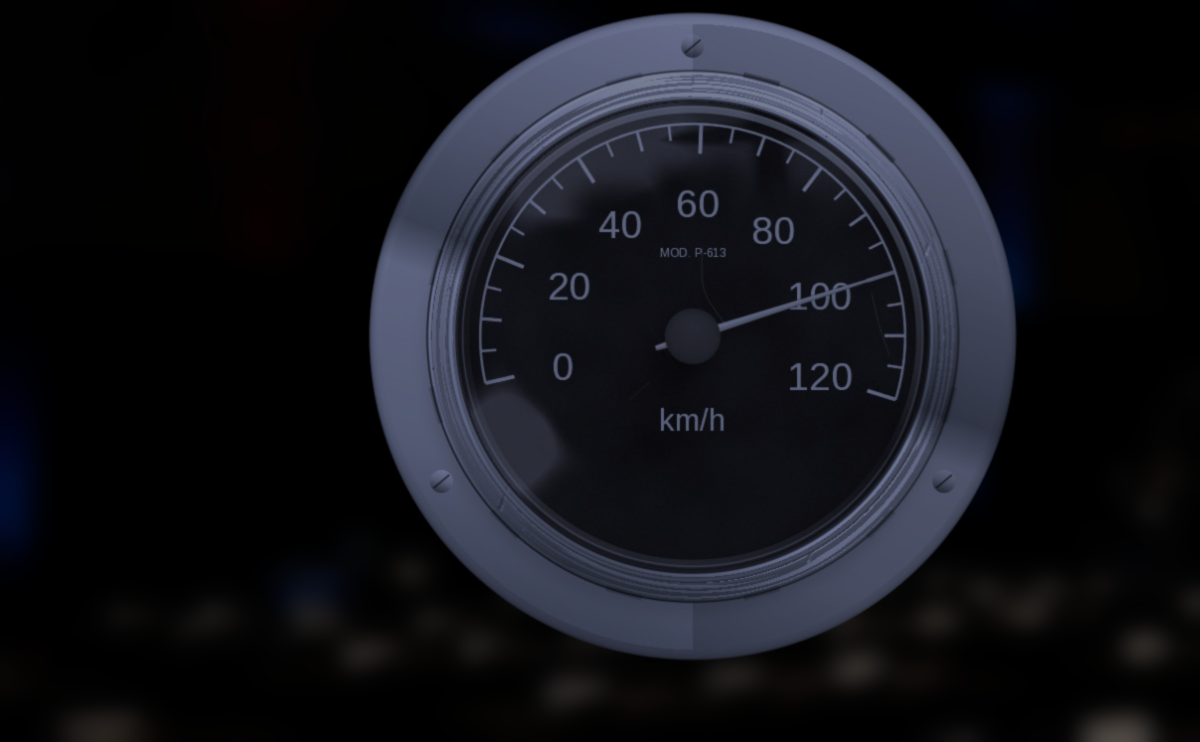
100 km/h
